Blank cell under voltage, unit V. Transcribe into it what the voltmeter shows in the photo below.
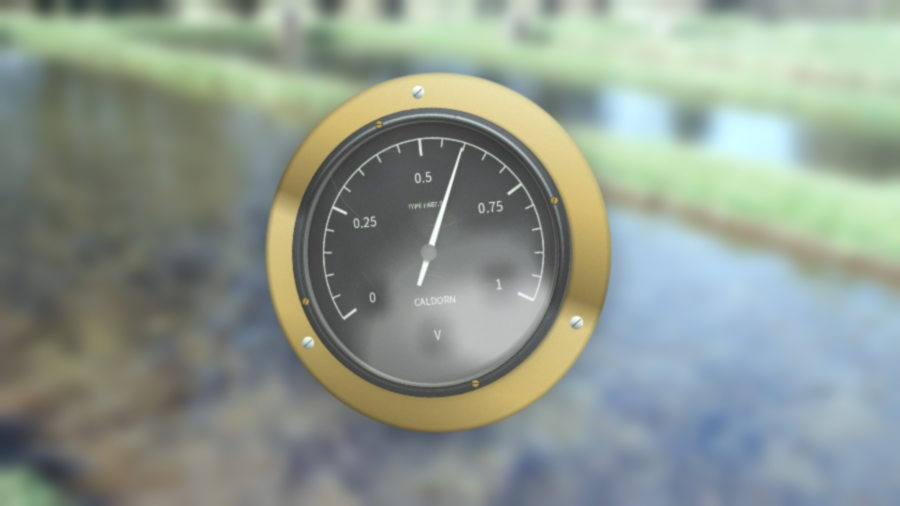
0.6 V
